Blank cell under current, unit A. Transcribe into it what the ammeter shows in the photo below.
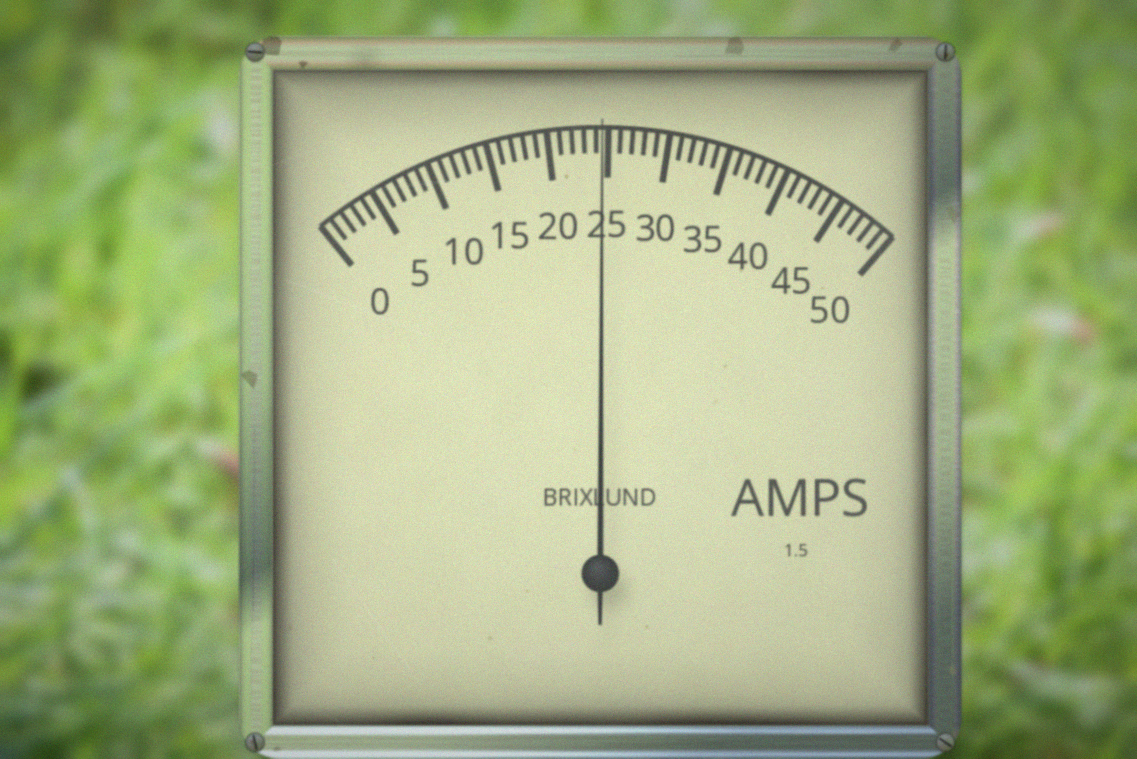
24.5 A
